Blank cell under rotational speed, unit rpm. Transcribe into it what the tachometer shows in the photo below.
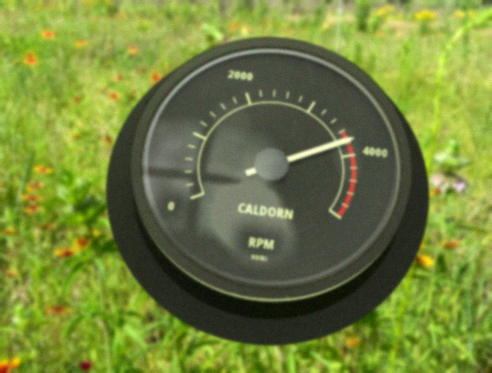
3800 rpm
